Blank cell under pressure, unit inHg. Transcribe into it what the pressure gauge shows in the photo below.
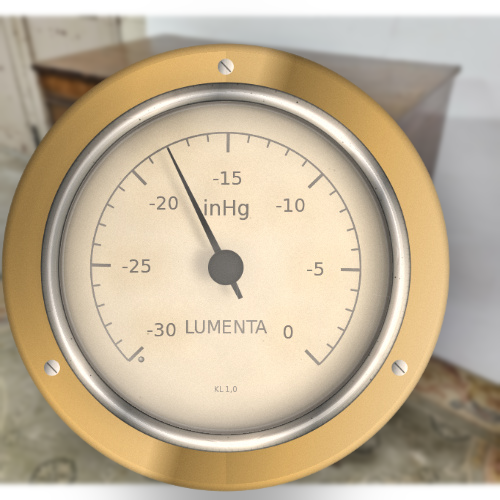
-18 inHg
